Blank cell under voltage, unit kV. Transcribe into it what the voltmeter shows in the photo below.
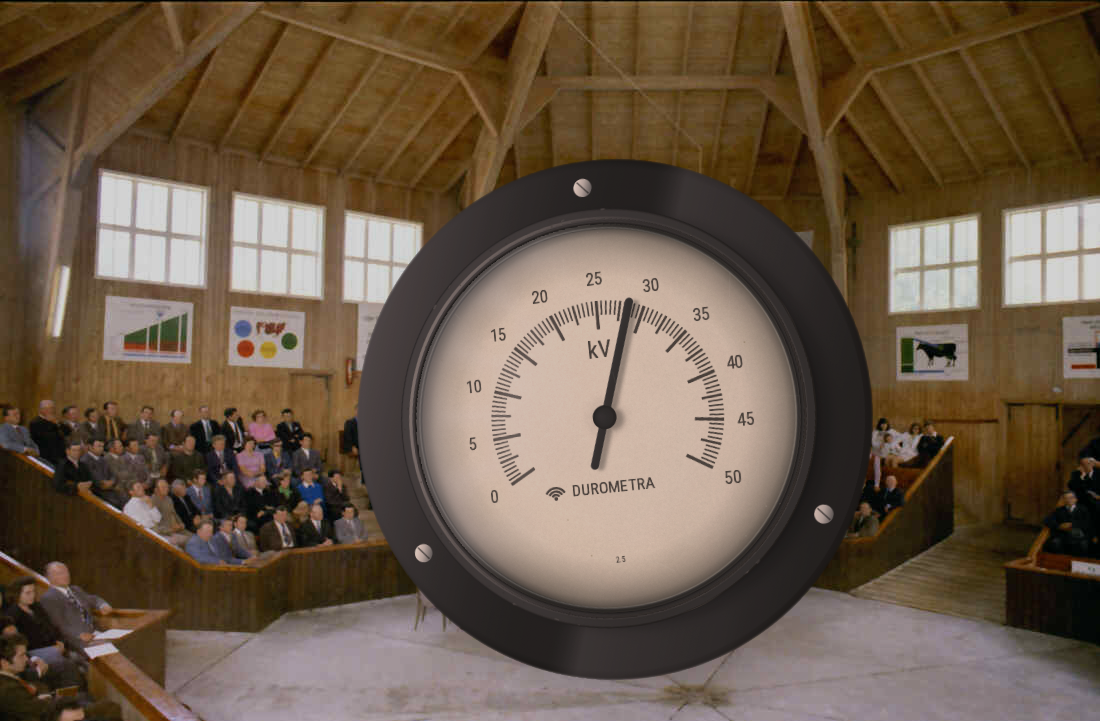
28.5 kV
